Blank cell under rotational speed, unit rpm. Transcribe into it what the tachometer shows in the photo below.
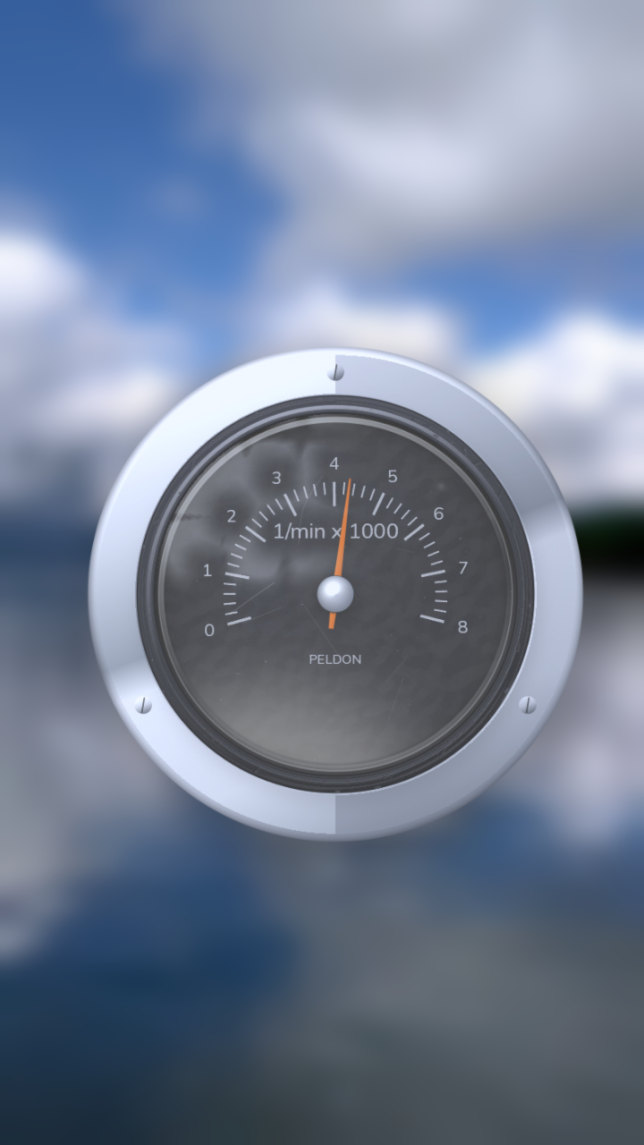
4300 rpm
